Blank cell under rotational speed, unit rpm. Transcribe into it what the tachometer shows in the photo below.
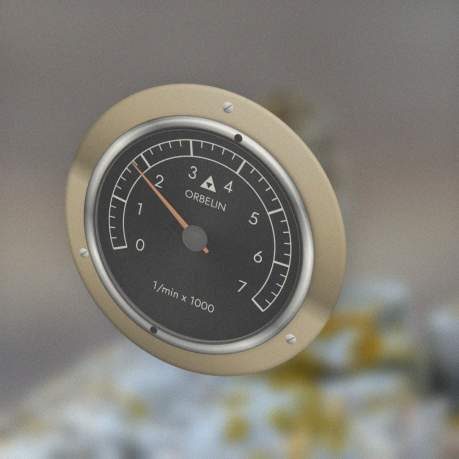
1800 rpm
